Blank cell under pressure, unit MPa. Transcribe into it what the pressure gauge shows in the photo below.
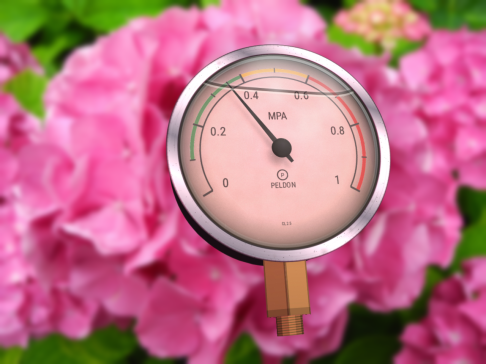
0.35 MPa
